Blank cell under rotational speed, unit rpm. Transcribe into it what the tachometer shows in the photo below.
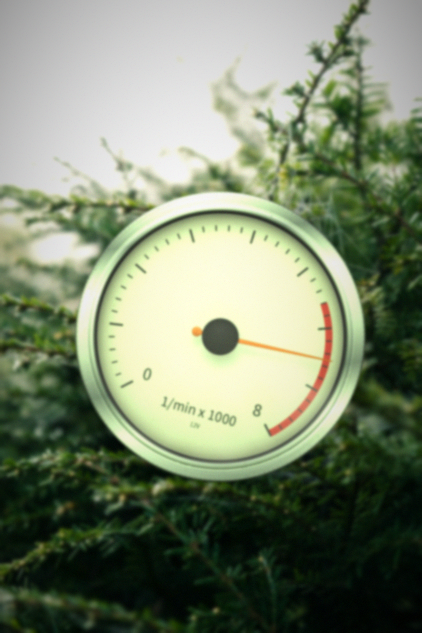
6500 rpm
